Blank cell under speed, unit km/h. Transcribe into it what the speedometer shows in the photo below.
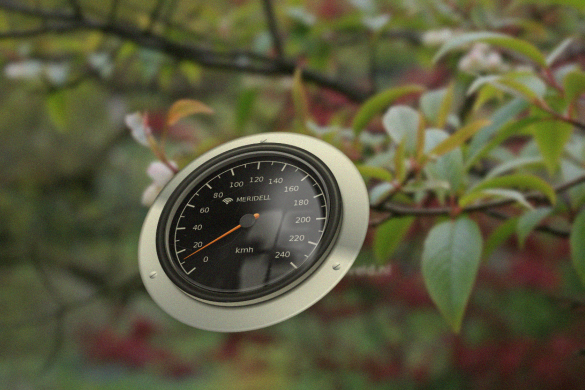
10 km/h
